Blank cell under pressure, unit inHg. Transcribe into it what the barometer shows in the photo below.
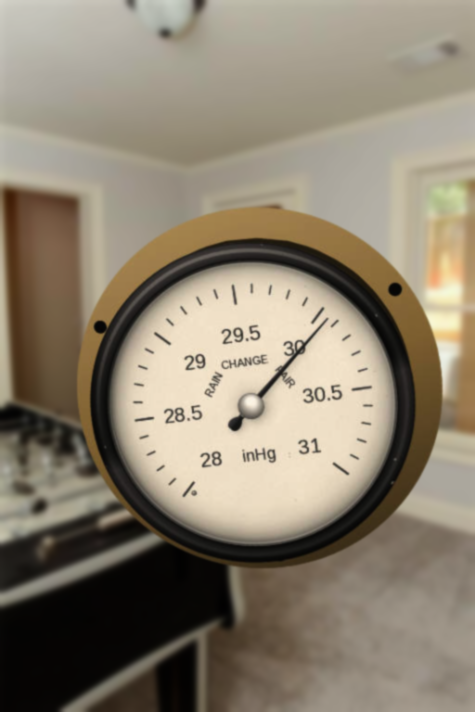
30.05 inHg
